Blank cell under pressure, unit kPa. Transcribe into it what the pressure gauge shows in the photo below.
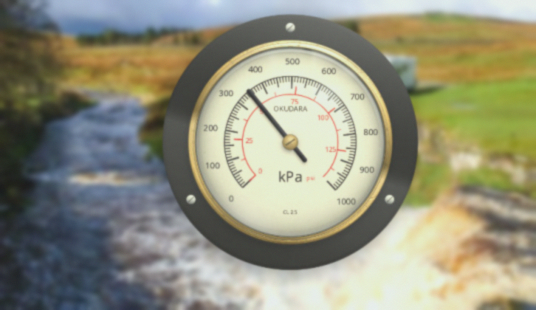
350 kPa
